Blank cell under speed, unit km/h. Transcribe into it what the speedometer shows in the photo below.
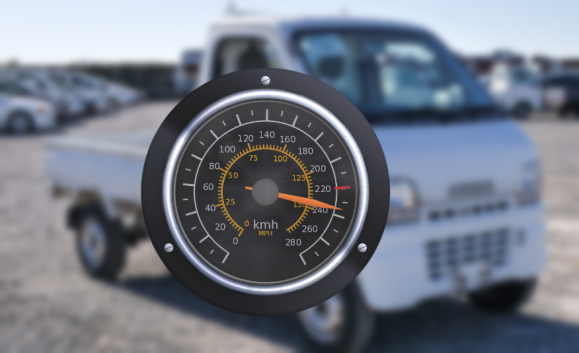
235 km/h
